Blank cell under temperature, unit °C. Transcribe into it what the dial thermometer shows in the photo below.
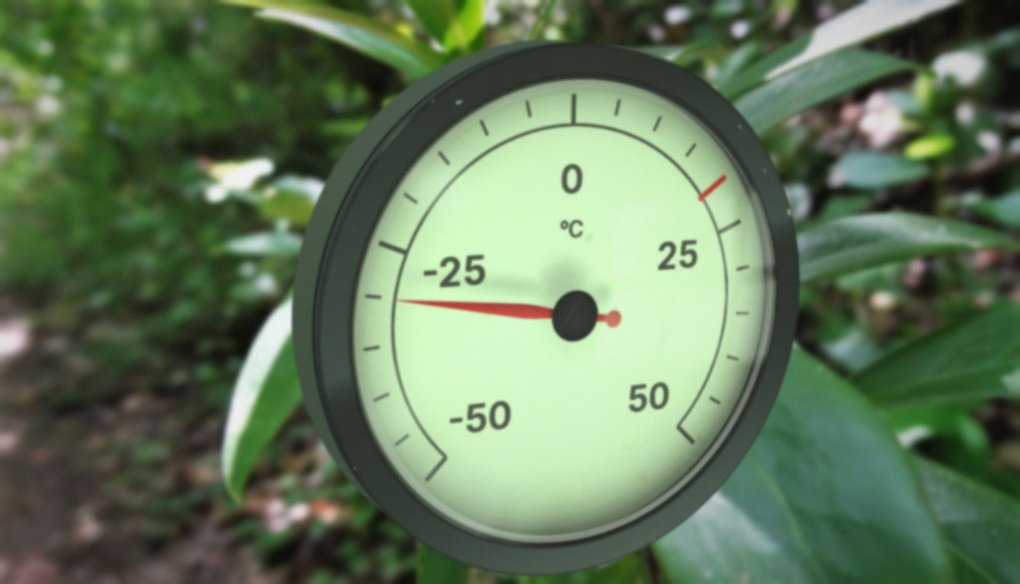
-30 °C
